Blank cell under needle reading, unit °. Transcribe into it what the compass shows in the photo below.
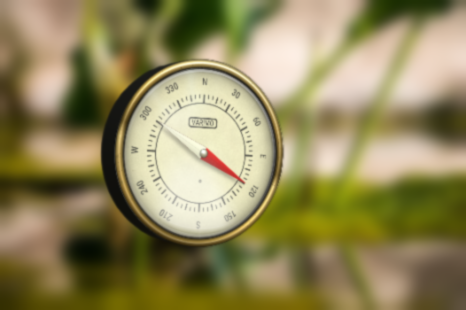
120 °
